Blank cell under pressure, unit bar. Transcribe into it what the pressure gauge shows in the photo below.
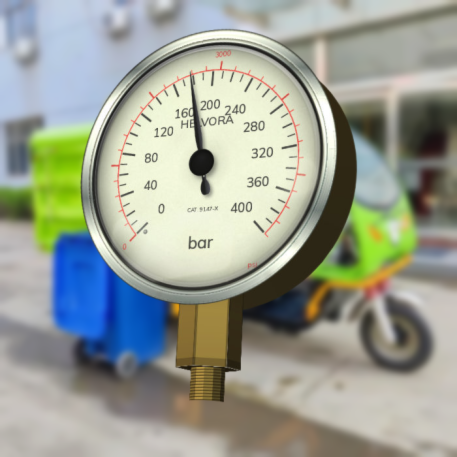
180 bar
